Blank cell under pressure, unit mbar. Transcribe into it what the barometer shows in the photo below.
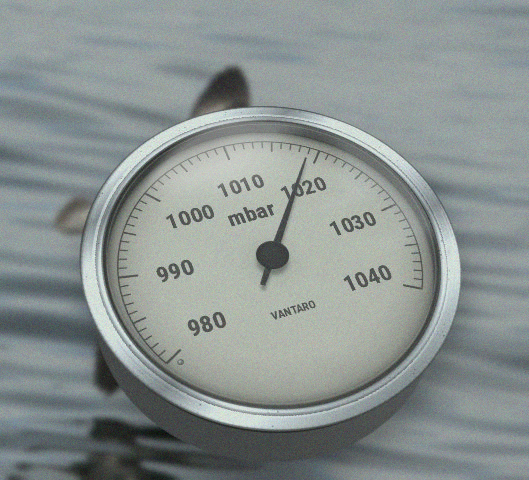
1019 mbar
